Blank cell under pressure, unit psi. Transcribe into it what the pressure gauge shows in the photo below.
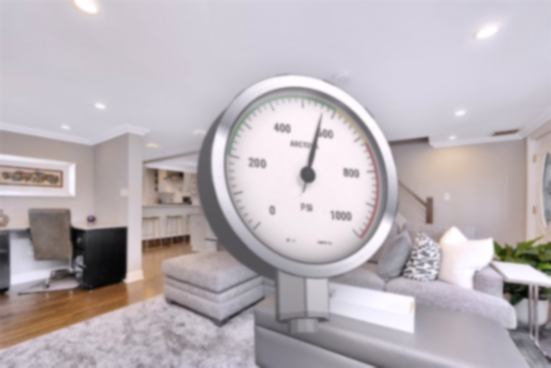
560 psi
